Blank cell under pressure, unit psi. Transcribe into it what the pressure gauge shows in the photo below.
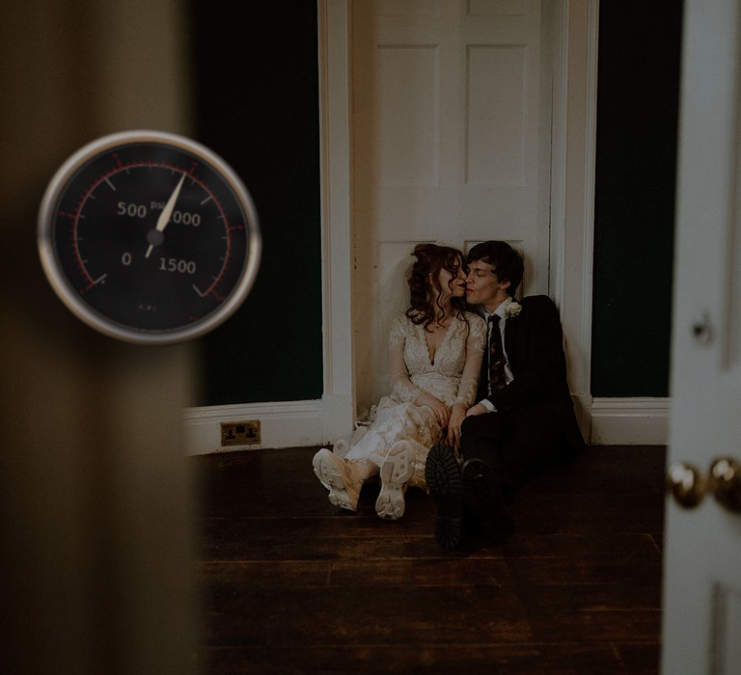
850 psi
